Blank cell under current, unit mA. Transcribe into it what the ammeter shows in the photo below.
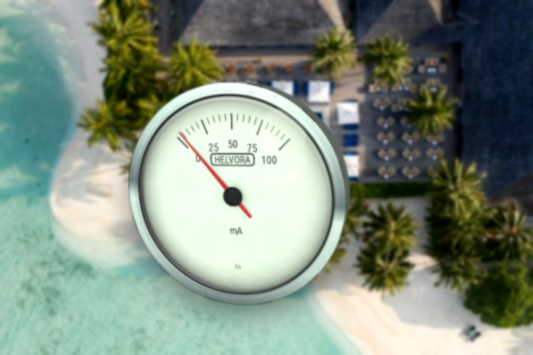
5 mA
